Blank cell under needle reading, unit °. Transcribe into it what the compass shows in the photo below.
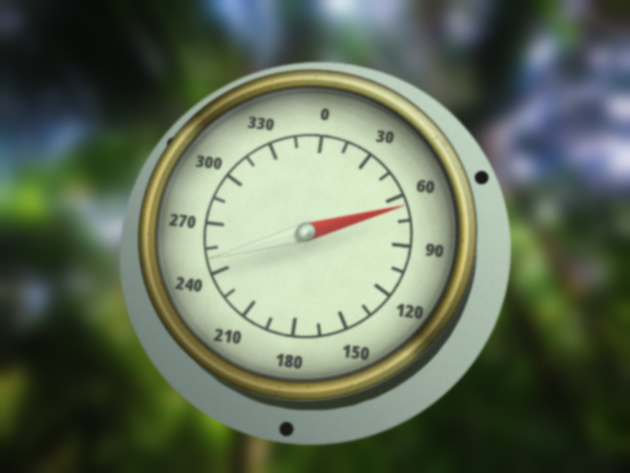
67.5 °
